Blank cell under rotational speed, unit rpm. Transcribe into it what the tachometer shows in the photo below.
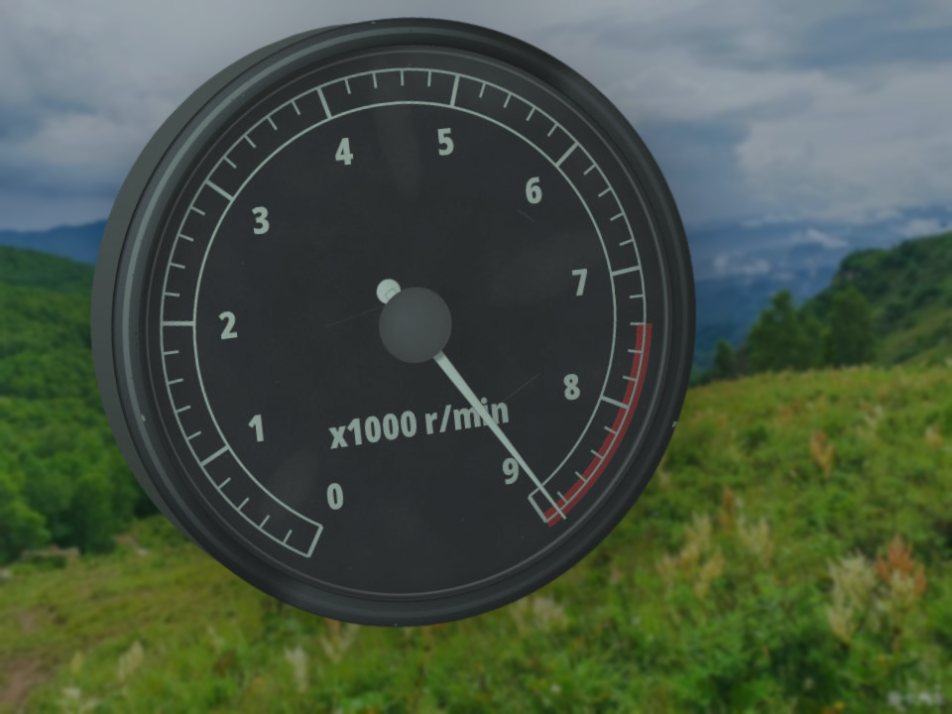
8900 rpm
